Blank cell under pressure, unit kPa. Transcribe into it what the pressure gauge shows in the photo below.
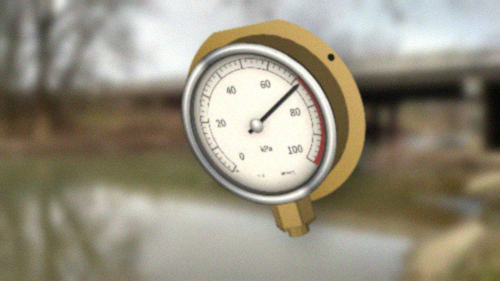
72 kPa
